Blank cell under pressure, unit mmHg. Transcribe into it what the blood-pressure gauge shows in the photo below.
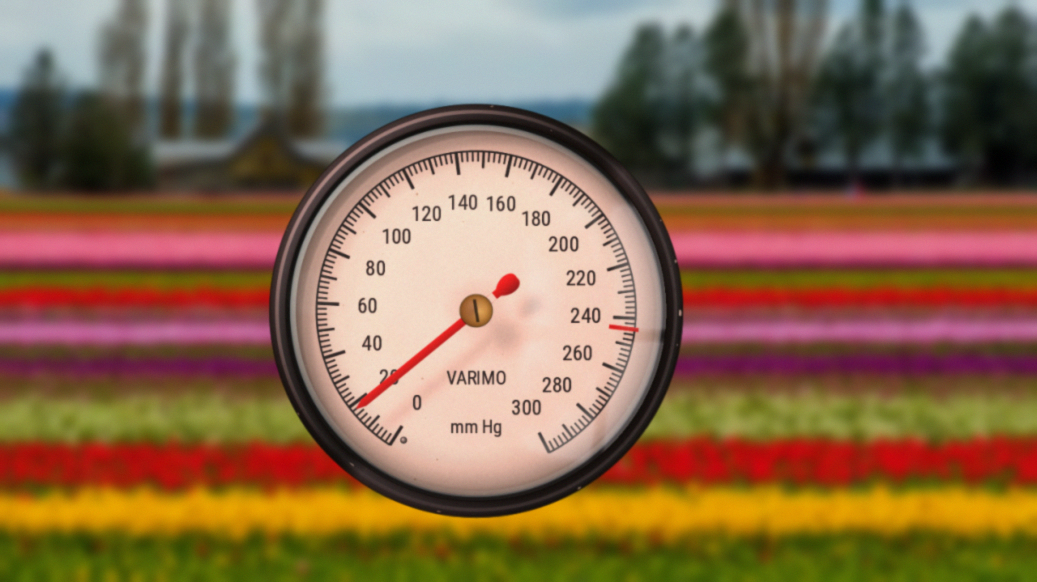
18 mmHg
